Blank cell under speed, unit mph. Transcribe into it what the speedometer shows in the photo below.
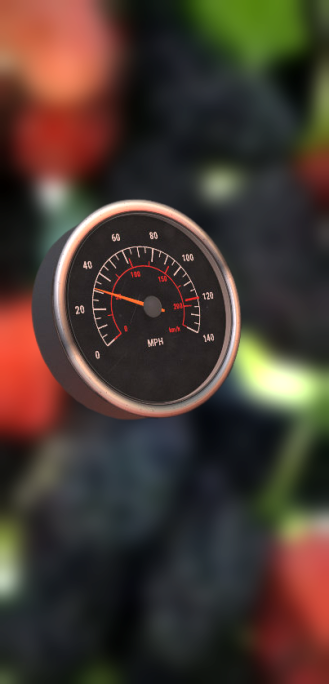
30 mph
